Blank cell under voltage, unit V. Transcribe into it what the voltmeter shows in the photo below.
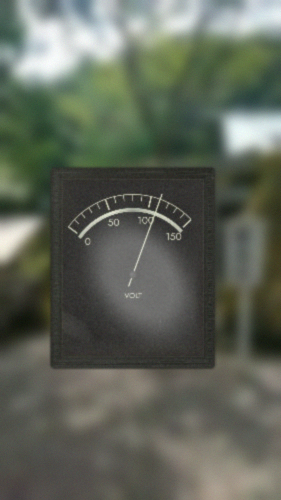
110 V
